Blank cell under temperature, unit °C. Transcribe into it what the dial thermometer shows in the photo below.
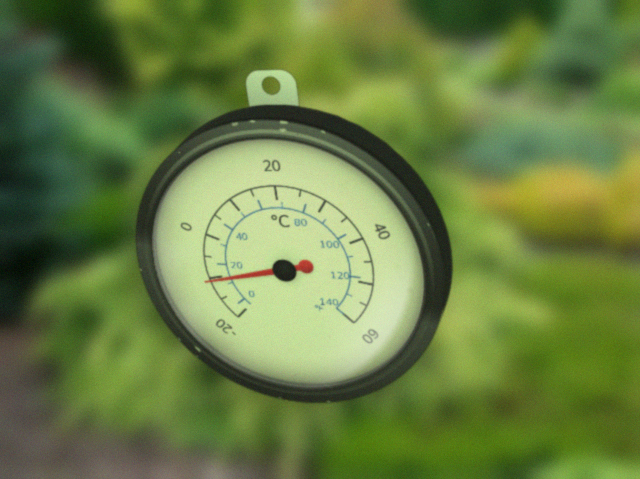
-10 °C
